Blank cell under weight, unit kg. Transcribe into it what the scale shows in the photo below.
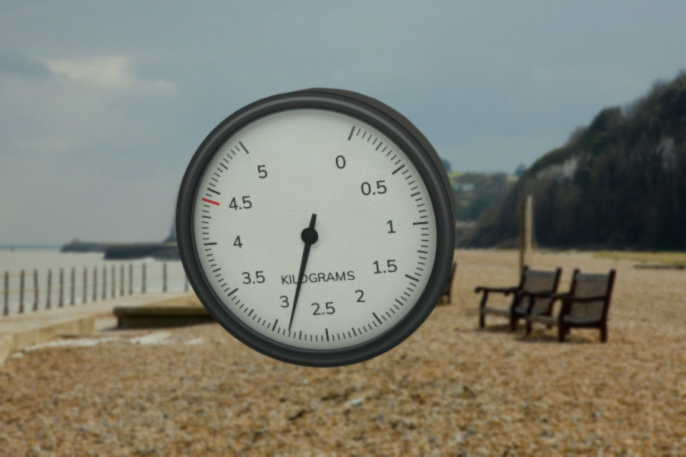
2.85 kg
